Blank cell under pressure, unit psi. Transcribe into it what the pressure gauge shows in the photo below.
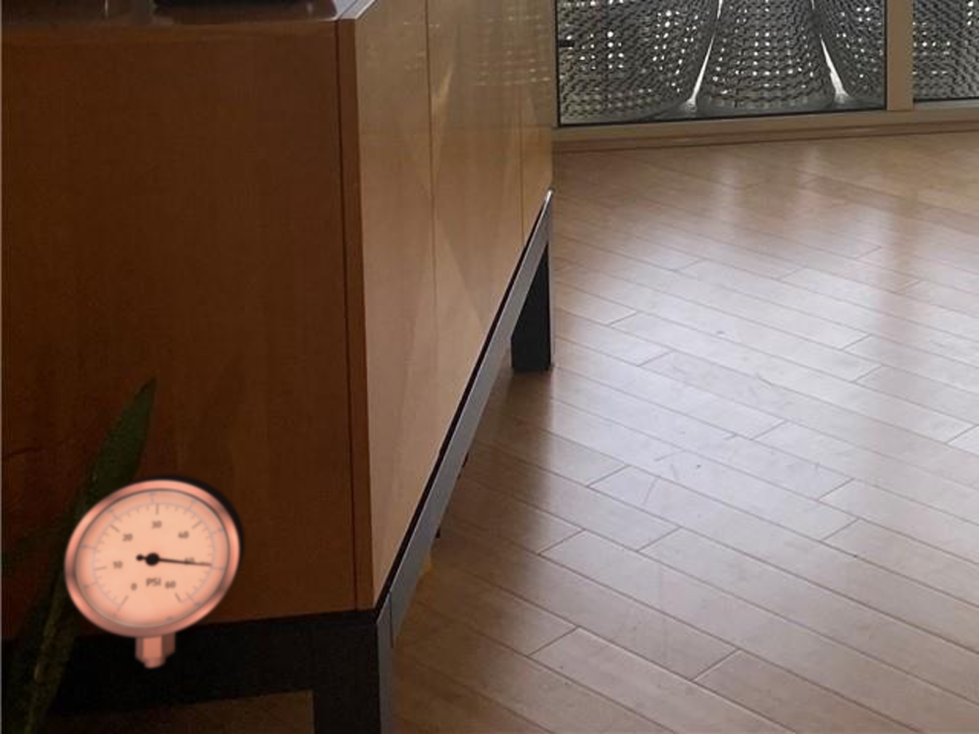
50 psi
